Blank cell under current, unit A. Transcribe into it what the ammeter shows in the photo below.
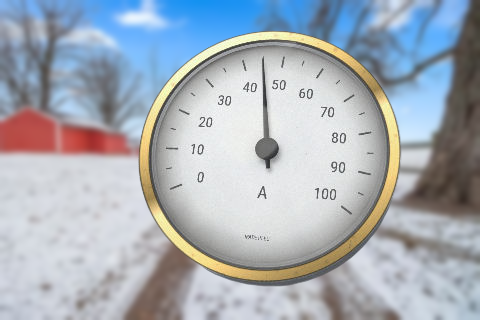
45 A
